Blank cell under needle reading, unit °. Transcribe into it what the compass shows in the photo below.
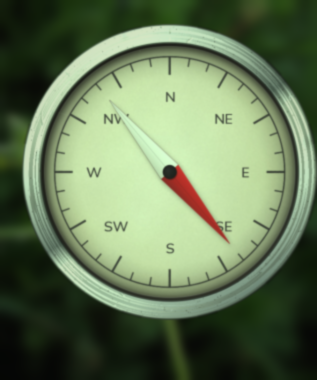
140 °
